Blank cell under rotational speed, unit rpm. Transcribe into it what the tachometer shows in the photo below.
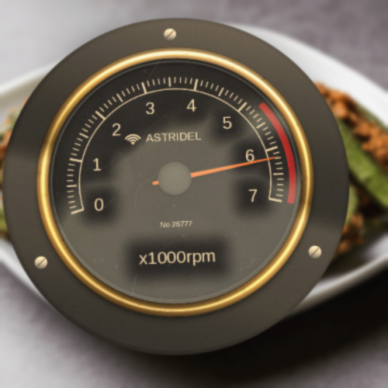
6200 rpm
